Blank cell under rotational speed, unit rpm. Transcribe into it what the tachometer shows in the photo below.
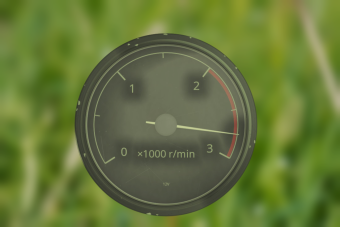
2750 rpm
